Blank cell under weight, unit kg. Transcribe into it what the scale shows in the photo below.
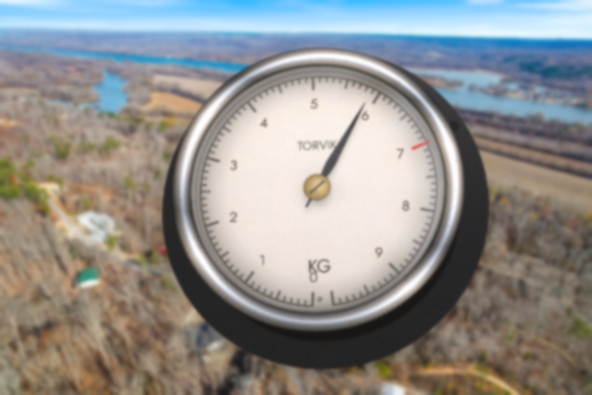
5.9 kg
